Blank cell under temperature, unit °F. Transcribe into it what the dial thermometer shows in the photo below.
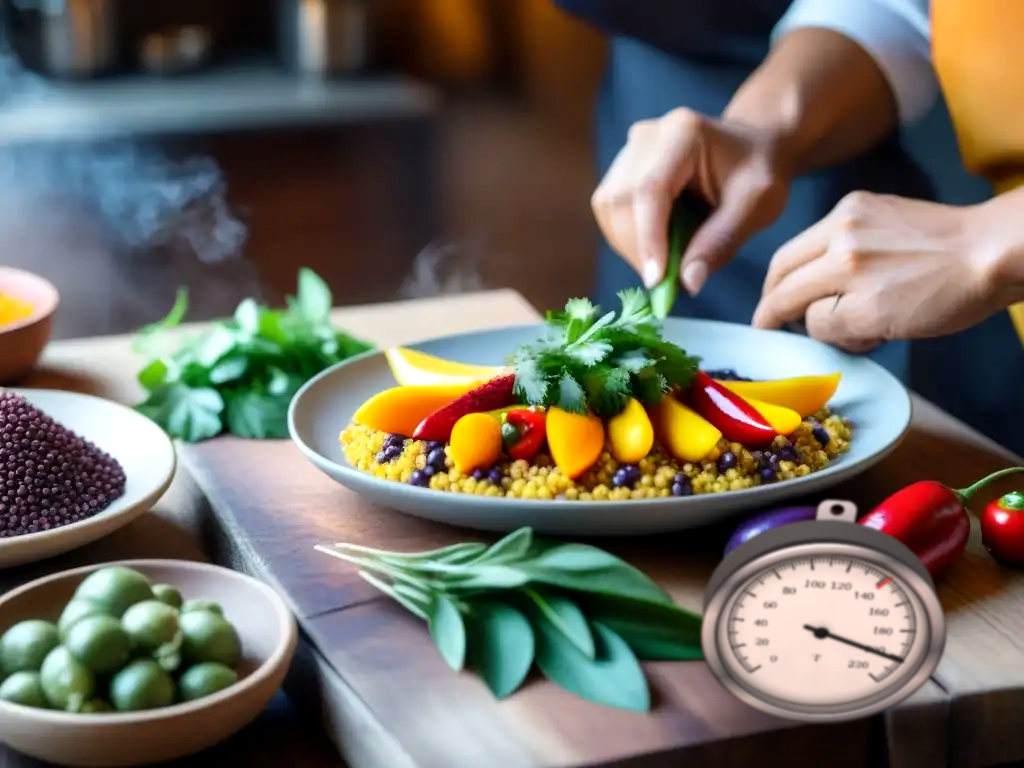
200 °F
